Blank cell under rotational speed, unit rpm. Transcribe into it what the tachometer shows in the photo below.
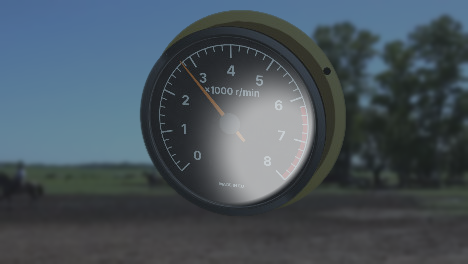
2800 rpm
